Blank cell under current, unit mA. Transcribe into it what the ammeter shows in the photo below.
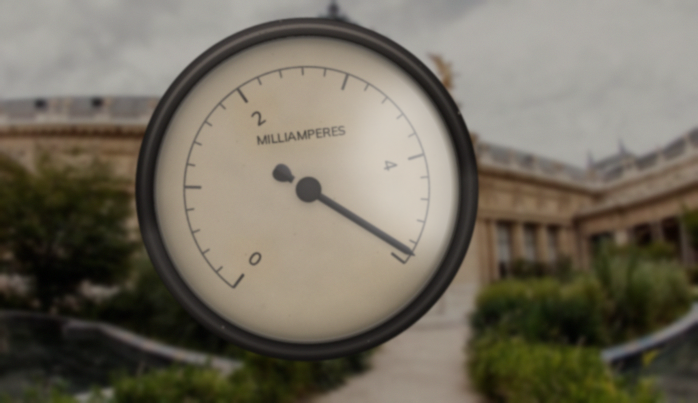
4.9 mA
